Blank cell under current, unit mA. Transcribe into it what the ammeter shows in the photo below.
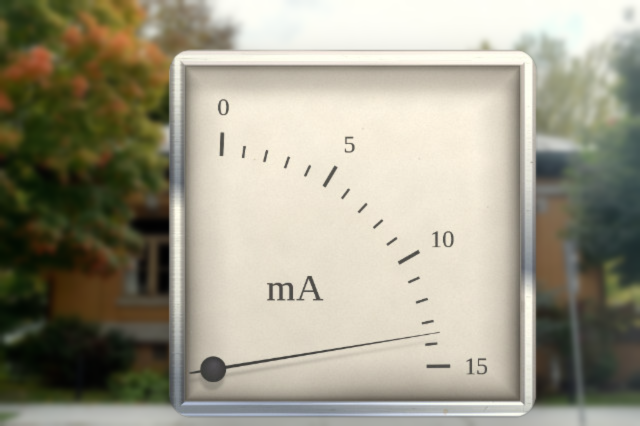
13.5 mA
